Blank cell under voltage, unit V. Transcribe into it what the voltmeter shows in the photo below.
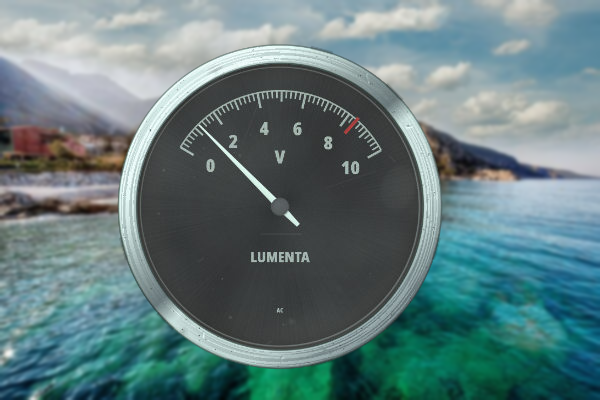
1.2 V
